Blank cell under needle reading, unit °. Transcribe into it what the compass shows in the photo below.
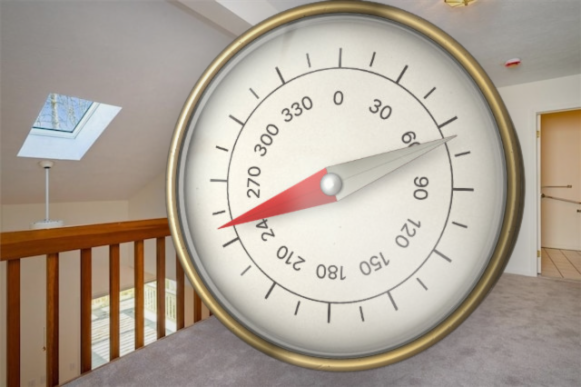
247.5 °
